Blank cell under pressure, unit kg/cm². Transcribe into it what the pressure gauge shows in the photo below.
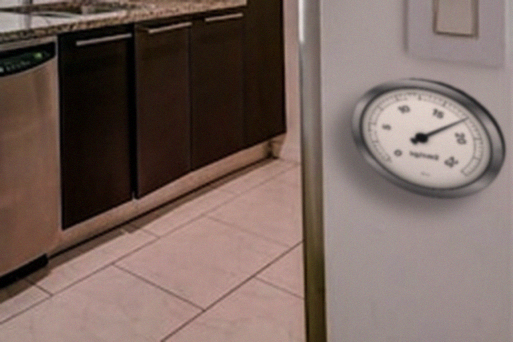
17.5 kg/cm²
